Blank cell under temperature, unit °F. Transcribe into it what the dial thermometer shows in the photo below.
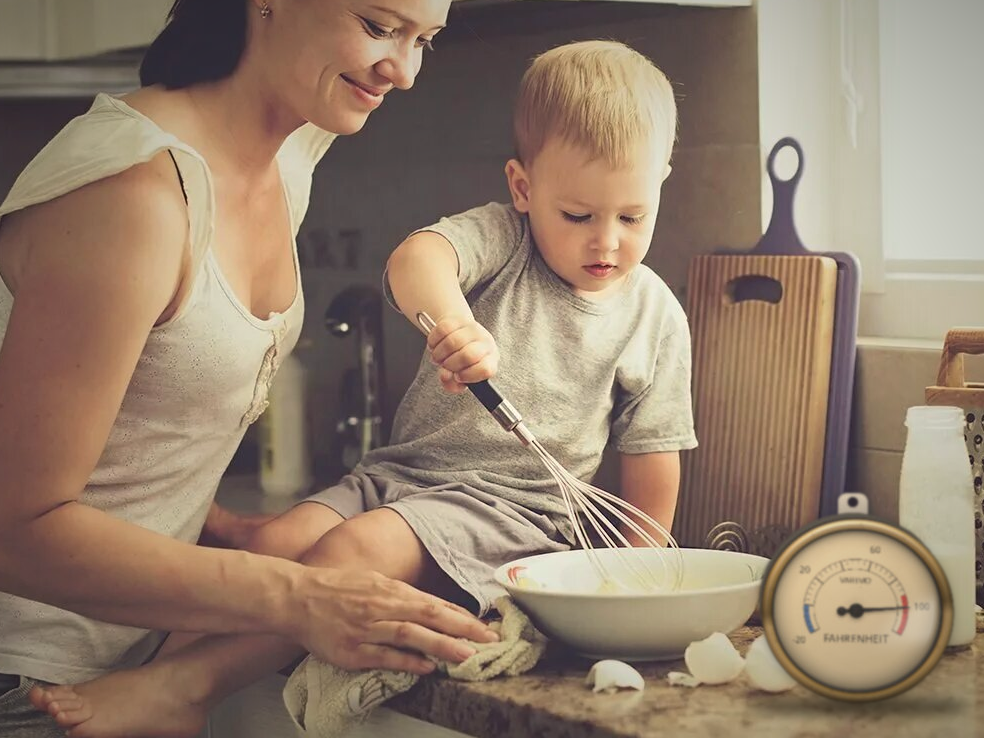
100 °F
